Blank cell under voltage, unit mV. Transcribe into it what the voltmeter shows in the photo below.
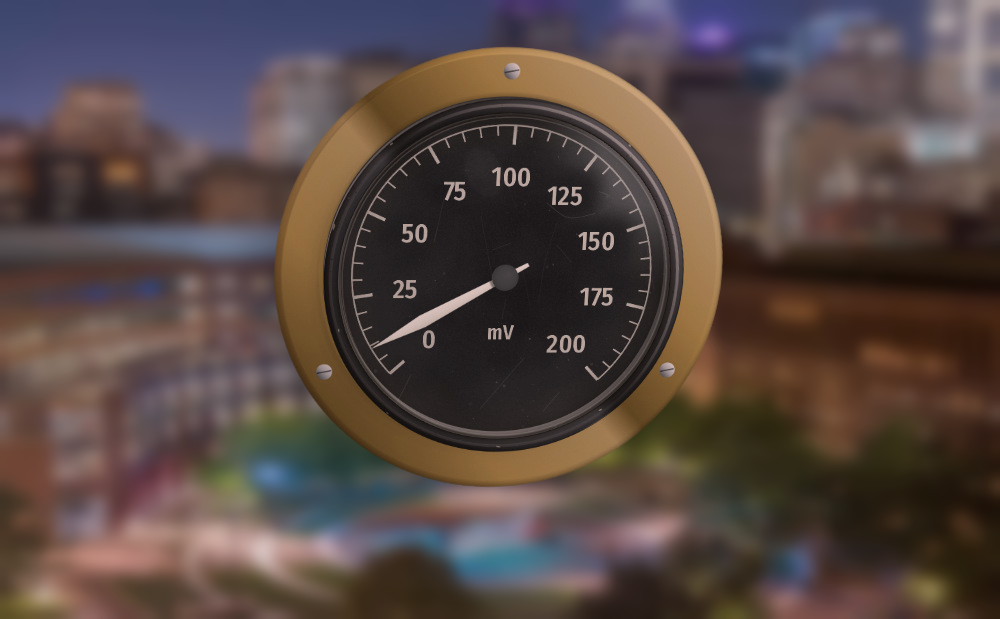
10 mV
